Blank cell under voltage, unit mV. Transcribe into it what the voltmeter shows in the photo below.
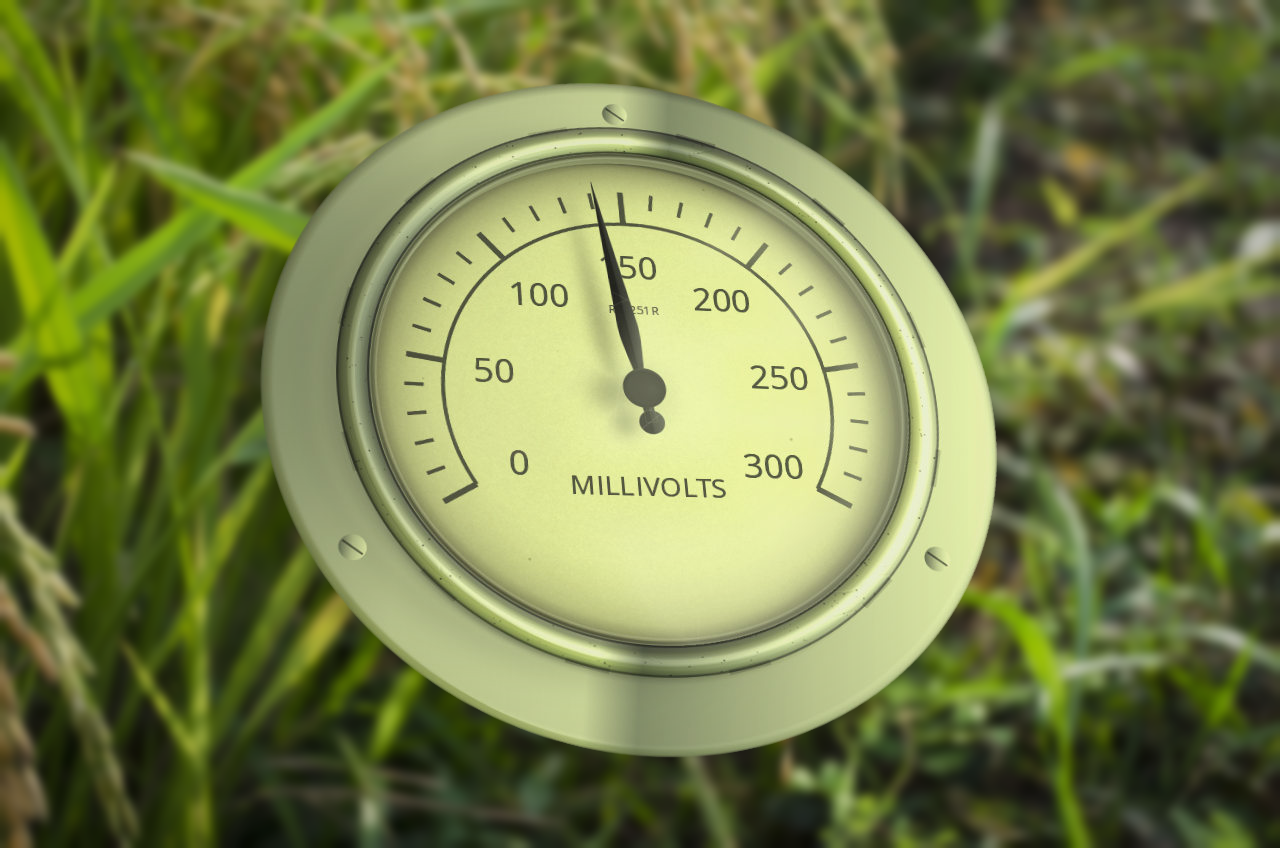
140 mV
